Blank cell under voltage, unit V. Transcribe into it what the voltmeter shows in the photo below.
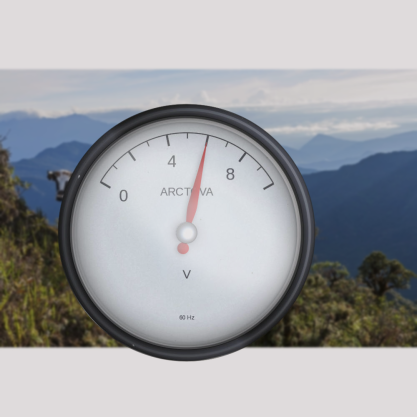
6 V
